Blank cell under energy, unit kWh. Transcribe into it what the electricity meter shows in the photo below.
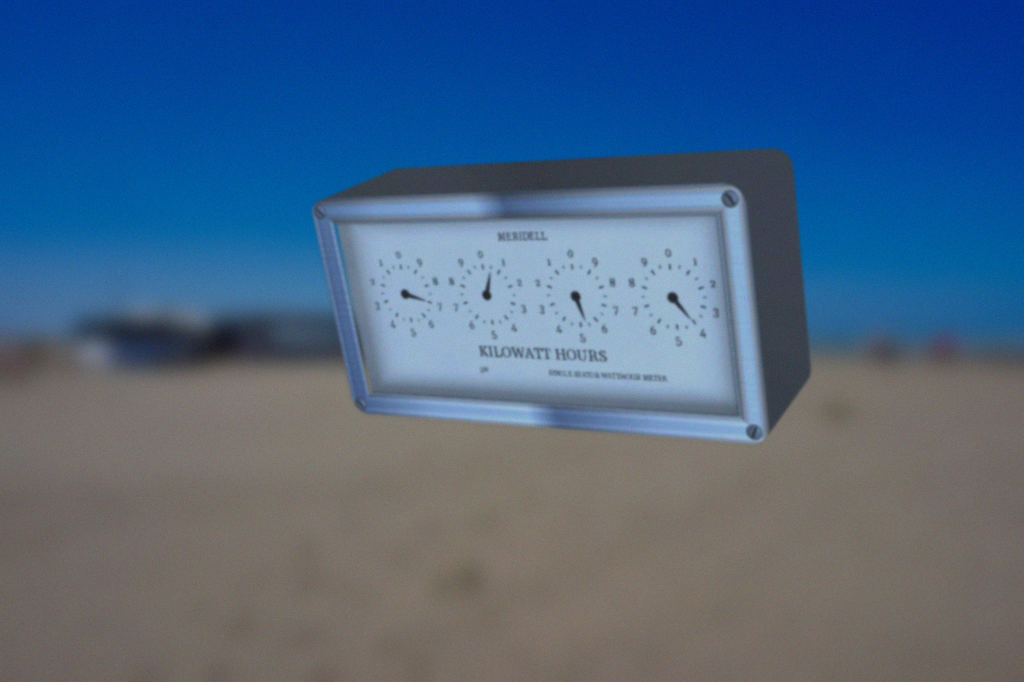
7054 kWh
